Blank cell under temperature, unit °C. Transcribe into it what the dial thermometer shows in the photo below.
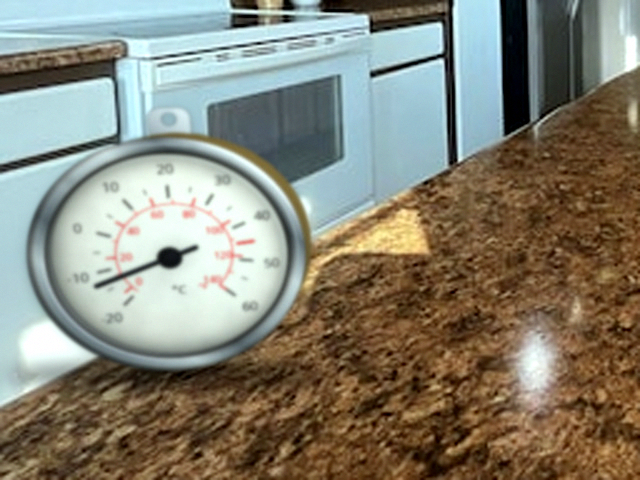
-12.5 °C
